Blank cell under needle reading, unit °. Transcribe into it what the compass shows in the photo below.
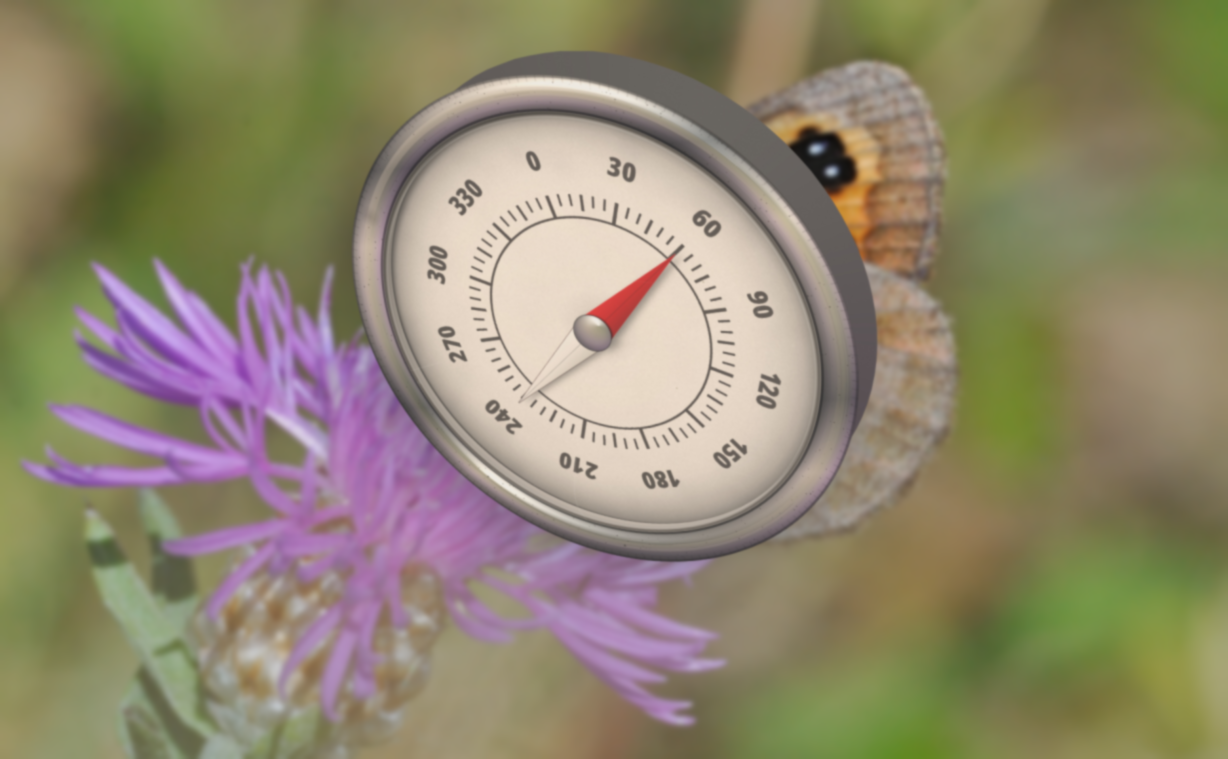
60 °
